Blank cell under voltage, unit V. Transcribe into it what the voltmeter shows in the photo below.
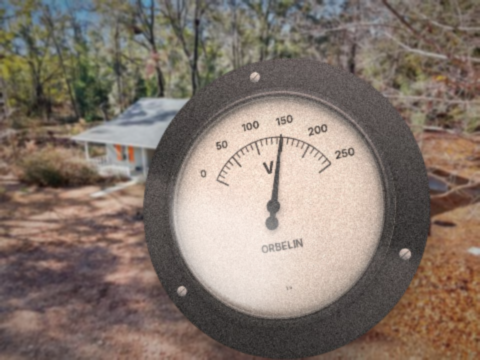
150 V
